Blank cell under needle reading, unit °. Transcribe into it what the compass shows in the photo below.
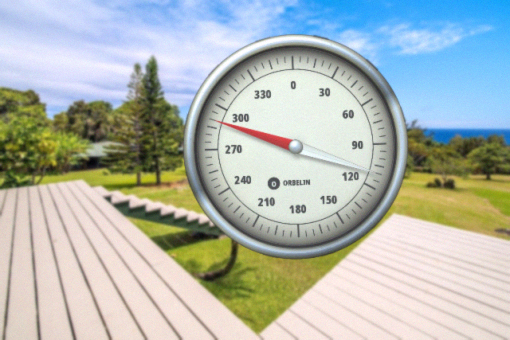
290 °
